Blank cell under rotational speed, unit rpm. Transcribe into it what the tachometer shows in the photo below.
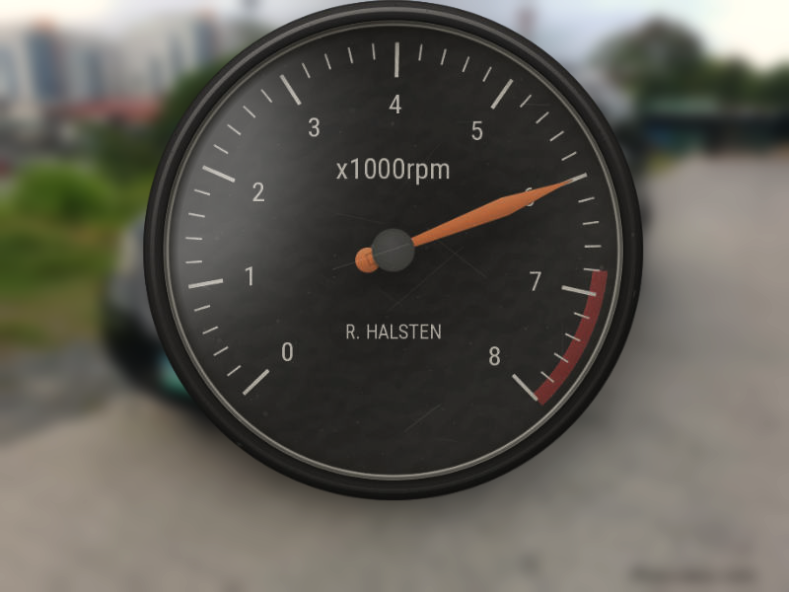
6000 rpm
